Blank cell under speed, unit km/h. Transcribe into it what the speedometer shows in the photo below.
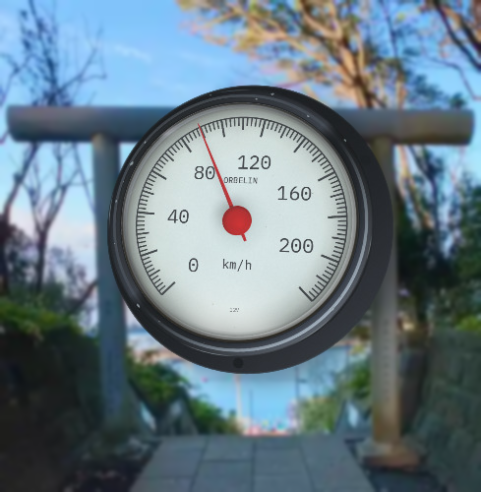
90 km/h
